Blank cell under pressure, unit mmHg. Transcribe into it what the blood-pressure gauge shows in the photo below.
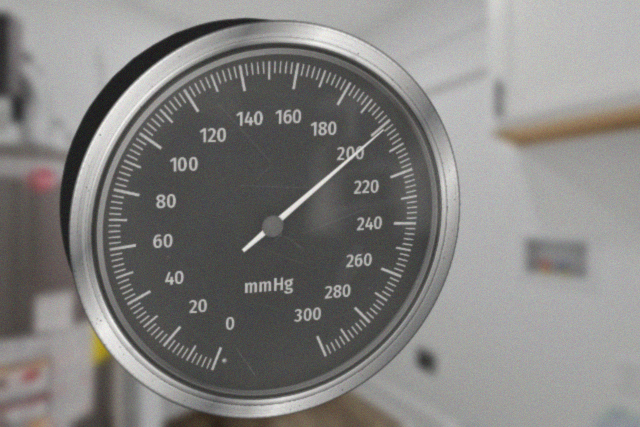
200 mmHg
